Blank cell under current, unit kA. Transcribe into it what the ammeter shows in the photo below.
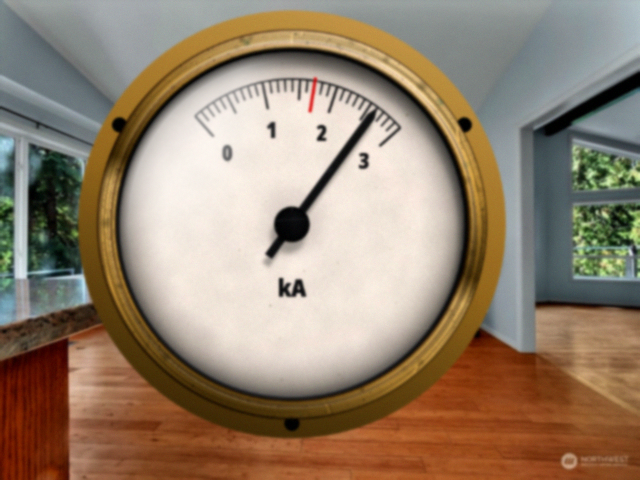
2.6 kA
